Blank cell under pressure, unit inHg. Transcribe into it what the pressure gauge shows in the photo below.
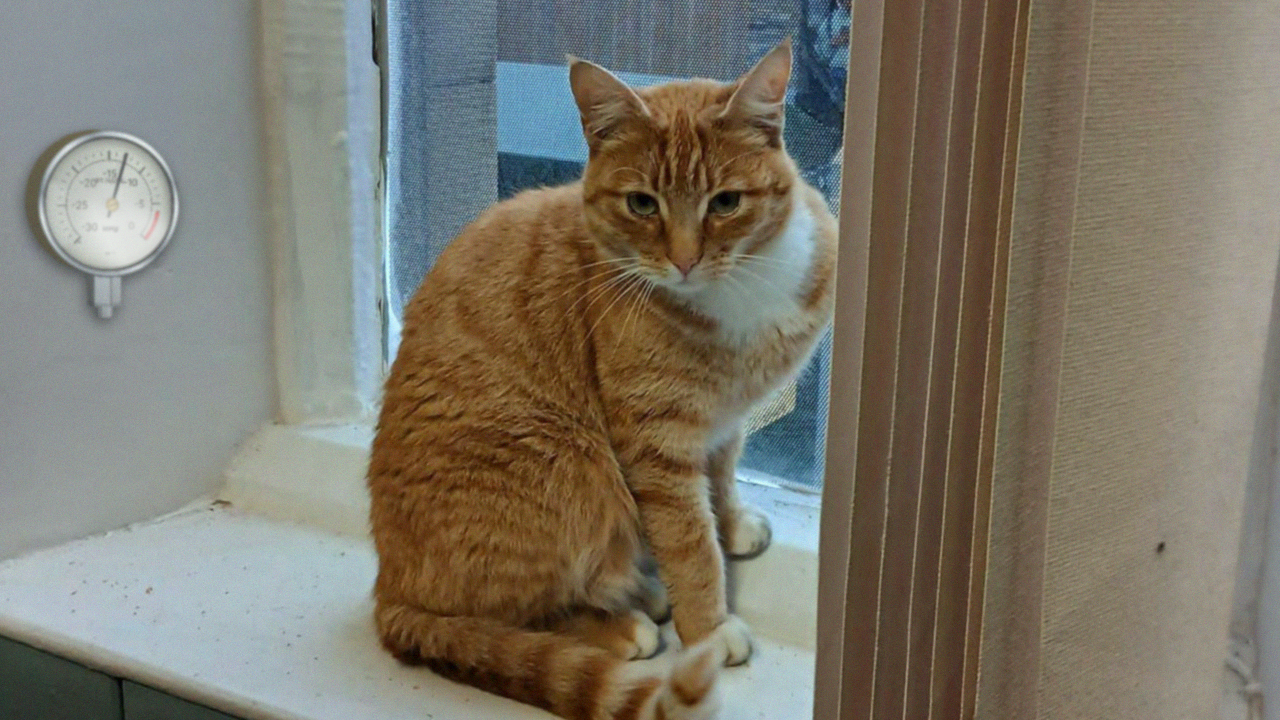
-13 inHg
